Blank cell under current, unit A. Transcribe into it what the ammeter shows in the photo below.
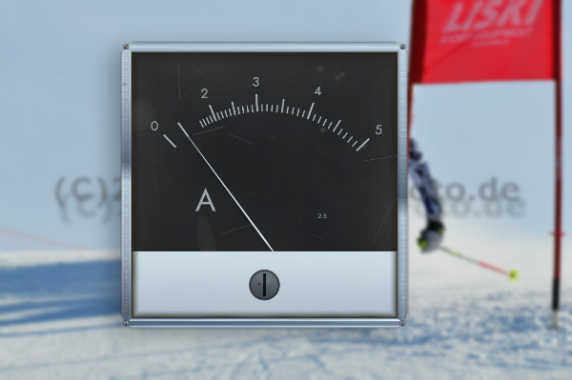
1 A
